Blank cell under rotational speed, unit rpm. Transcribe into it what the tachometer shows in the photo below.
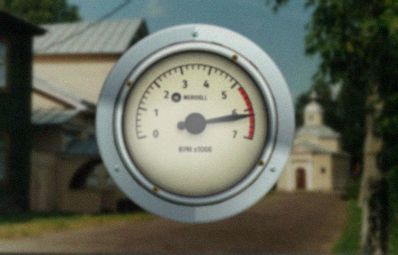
6200 rpm
